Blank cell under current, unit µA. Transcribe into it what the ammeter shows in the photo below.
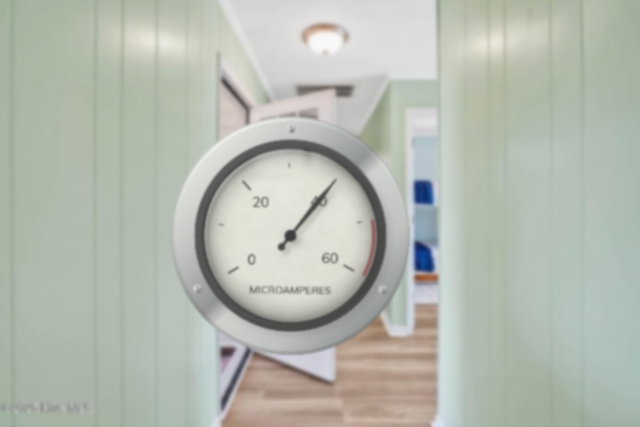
40 µA
